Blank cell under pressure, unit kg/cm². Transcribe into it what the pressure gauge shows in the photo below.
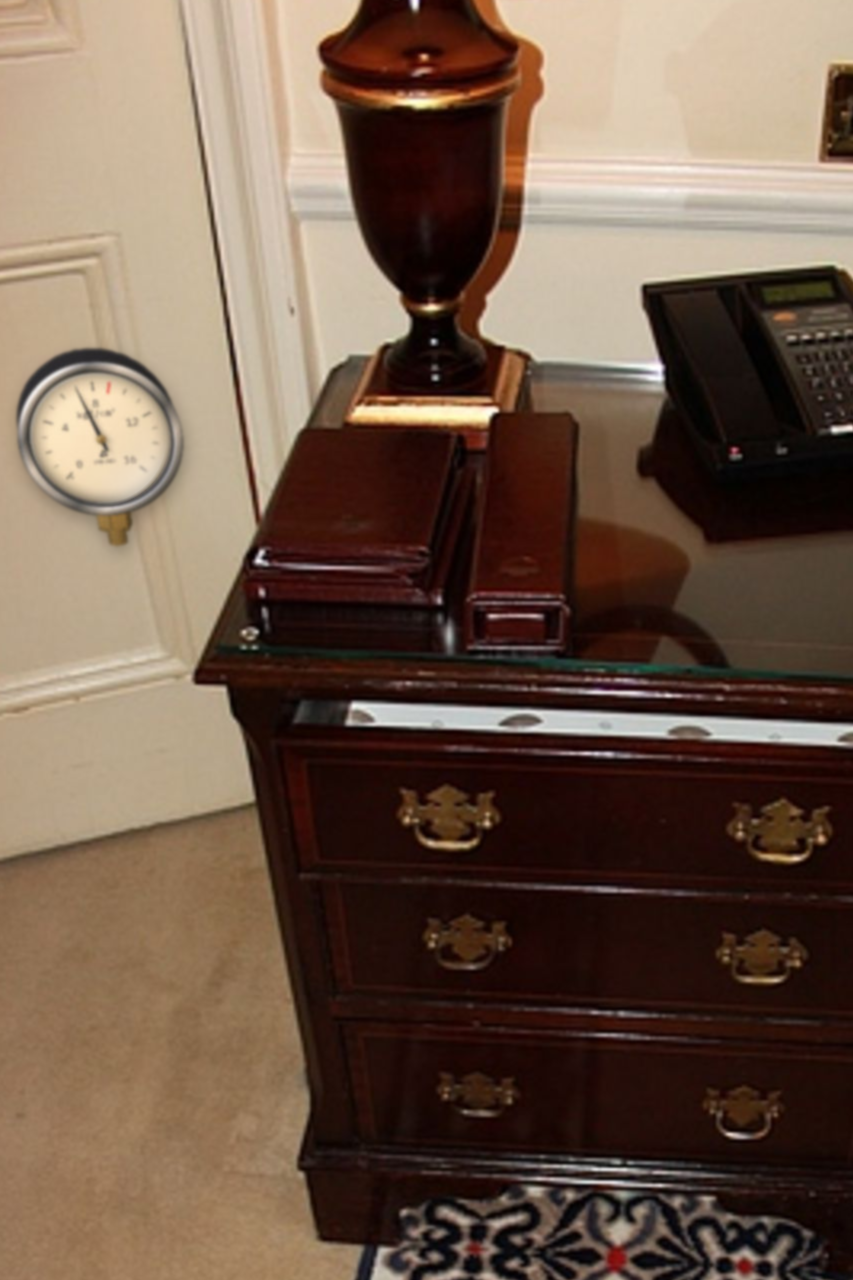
7 kg/cm²
